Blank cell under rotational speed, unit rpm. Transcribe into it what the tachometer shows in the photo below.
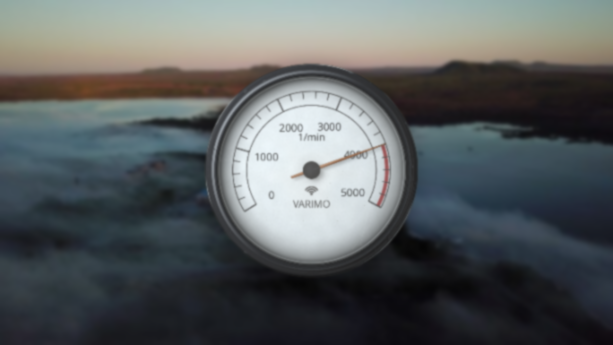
4000 rpm
